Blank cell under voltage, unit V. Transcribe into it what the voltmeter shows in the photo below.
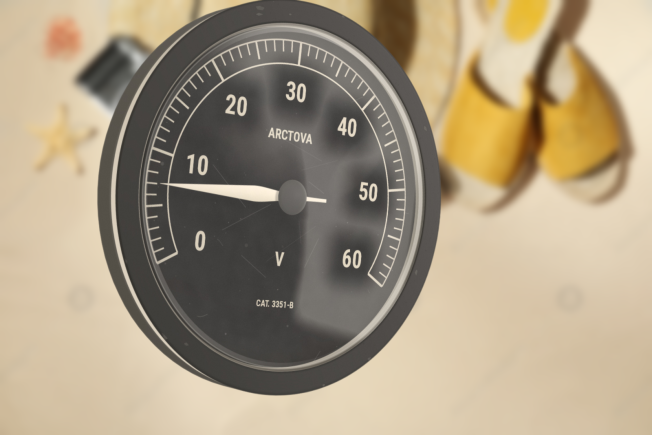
7 V
